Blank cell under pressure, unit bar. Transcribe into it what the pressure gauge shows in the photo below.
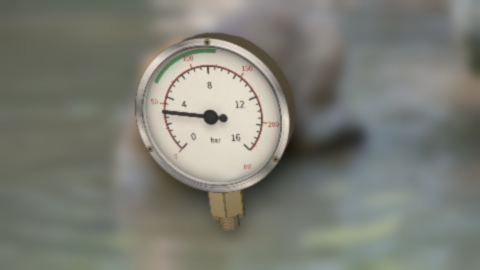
3 bar
